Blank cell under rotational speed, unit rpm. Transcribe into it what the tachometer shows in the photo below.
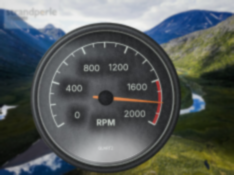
1800 rpm
